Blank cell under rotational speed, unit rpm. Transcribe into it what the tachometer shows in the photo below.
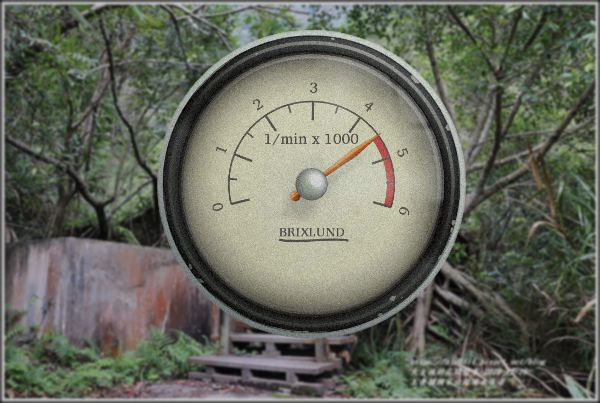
4500 rpm
